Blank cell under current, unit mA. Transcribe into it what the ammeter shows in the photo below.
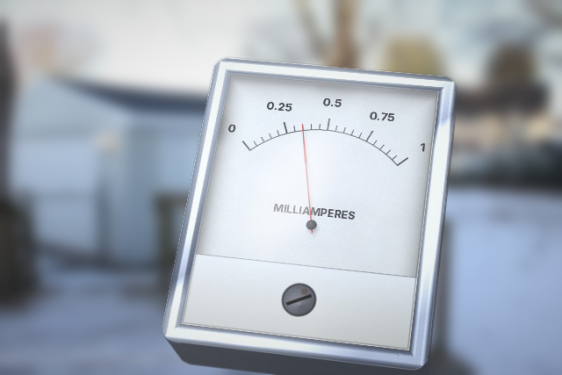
0.35 mA
